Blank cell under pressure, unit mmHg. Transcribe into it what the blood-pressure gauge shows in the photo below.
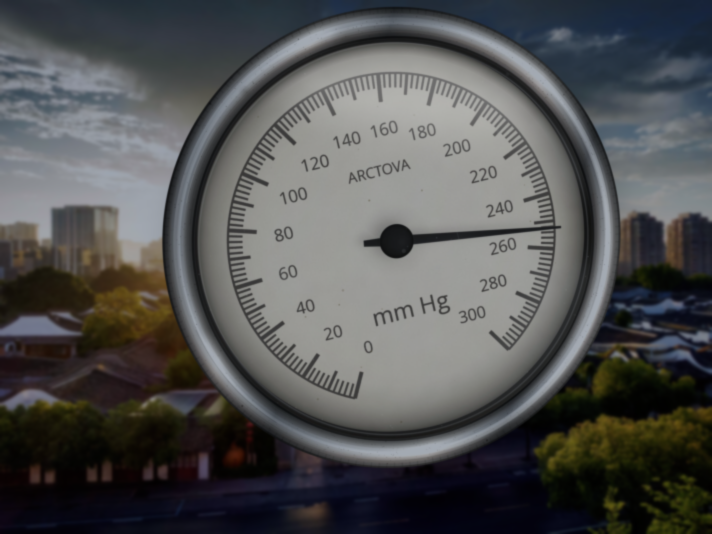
252 mmHg
